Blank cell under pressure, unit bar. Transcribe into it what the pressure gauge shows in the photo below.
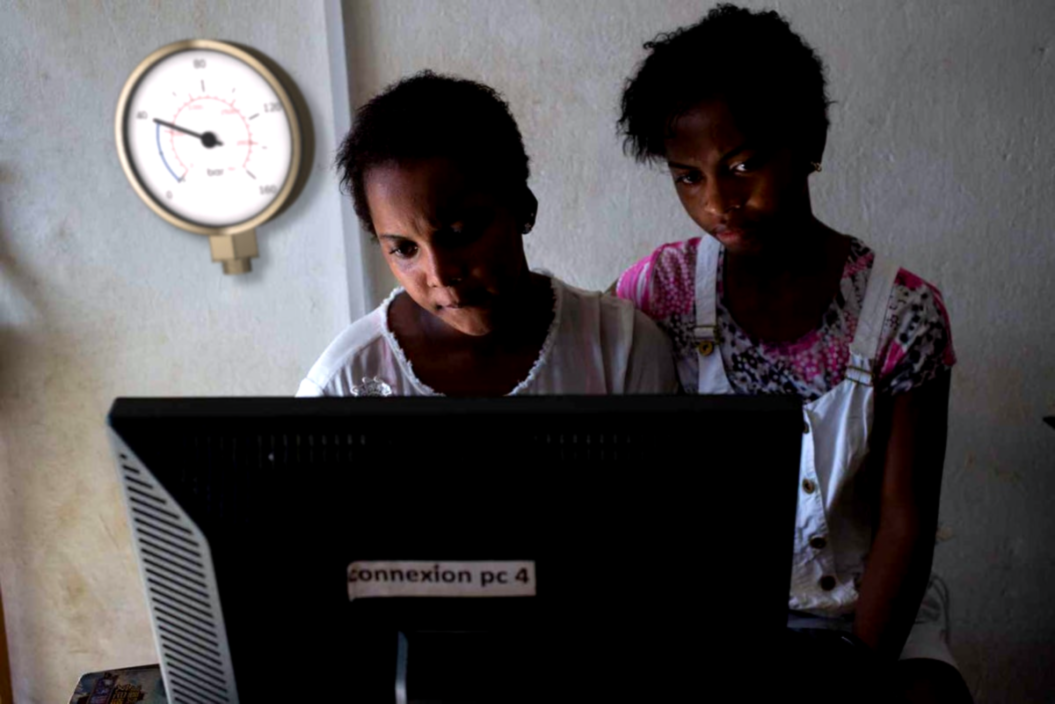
40 bar
